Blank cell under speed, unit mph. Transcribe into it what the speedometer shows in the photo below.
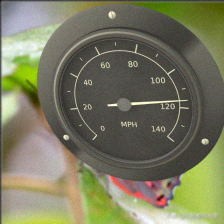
115 mph
